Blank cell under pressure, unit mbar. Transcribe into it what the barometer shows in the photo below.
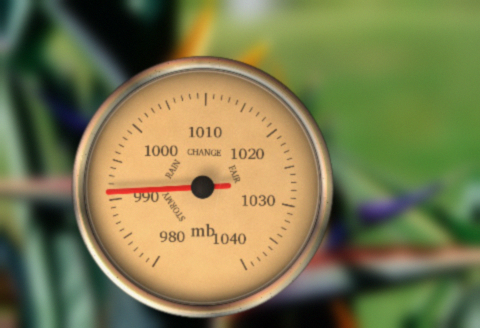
991 mbar
